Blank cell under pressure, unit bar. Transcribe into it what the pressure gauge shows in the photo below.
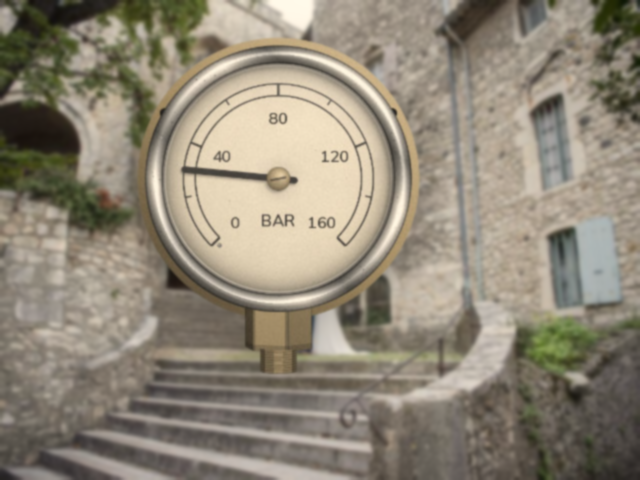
30 bar
